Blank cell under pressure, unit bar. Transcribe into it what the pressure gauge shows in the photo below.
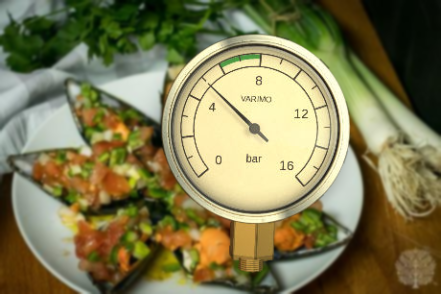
5 bar
